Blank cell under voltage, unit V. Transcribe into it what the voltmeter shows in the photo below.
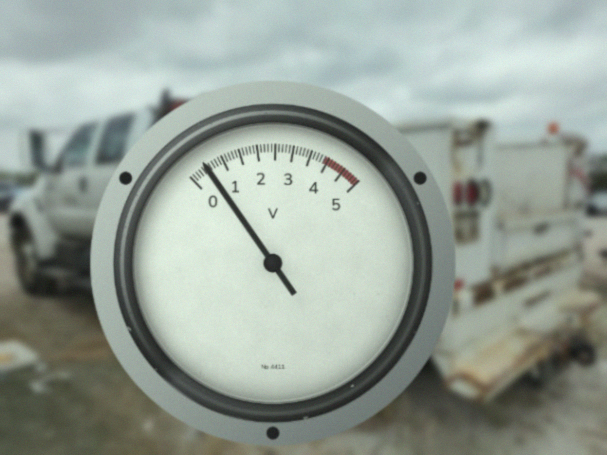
0.5 V
